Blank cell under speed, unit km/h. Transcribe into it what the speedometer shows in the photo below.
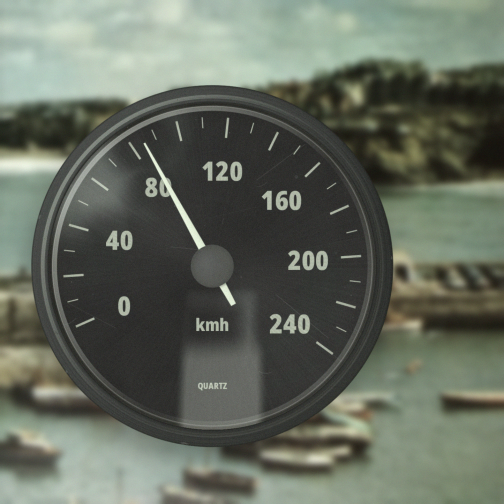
85 km/h
